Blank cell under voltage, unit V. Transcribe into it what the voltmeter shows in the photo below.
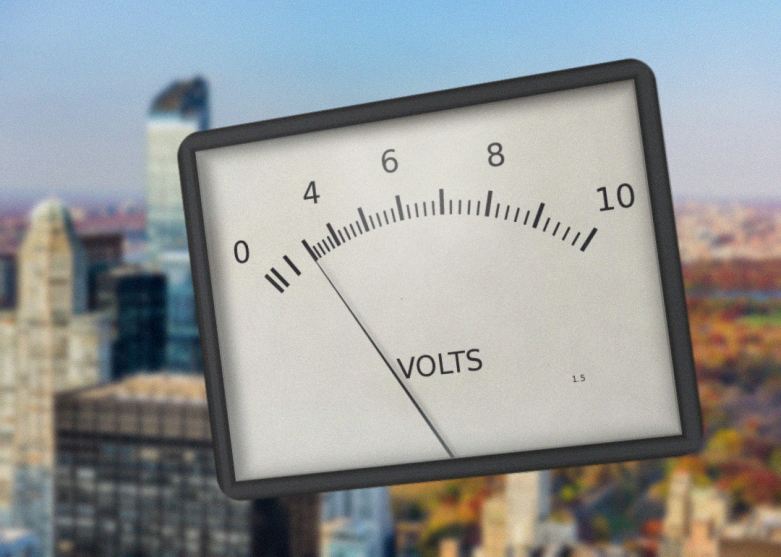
3 V
